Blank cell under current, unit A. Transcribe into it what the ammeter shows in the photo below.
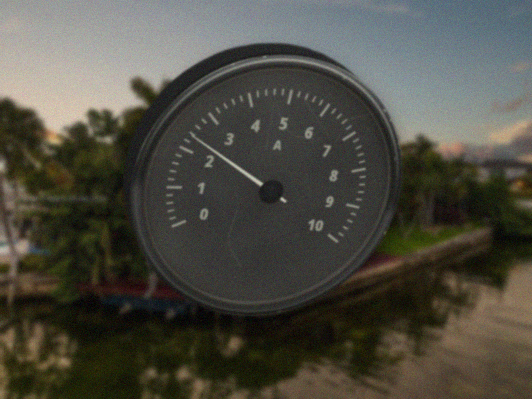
2.4 A
